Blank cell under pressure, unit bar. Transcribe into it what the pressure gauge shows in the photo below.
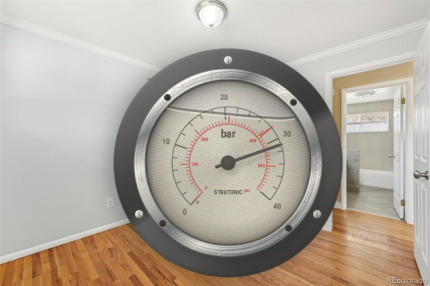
31 bar
